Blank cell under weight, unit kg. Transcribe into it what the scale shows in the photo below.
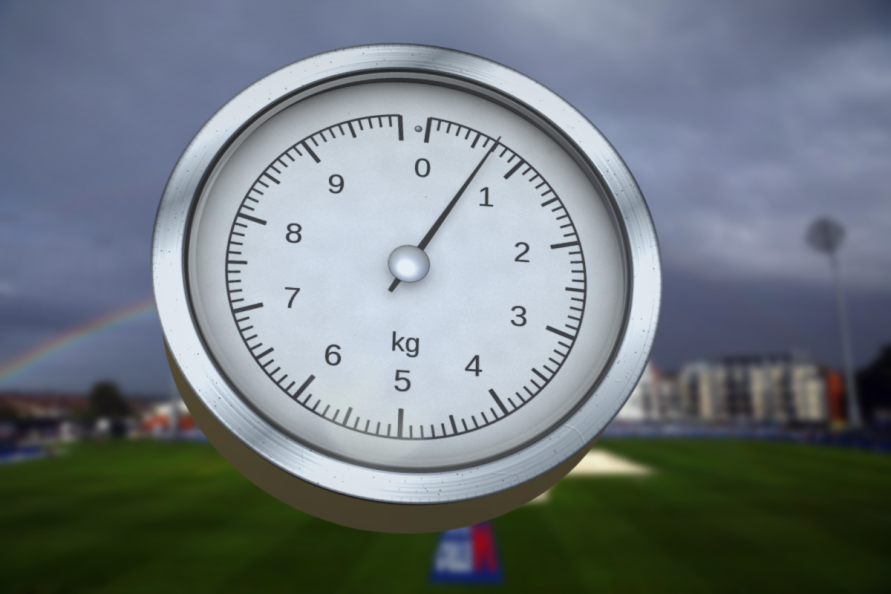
0.7 kg
